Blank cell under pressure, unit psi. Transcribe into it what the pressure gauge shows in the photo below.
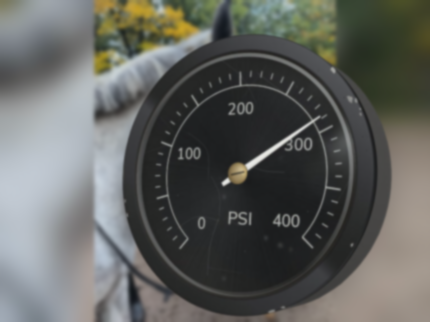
290 psi
